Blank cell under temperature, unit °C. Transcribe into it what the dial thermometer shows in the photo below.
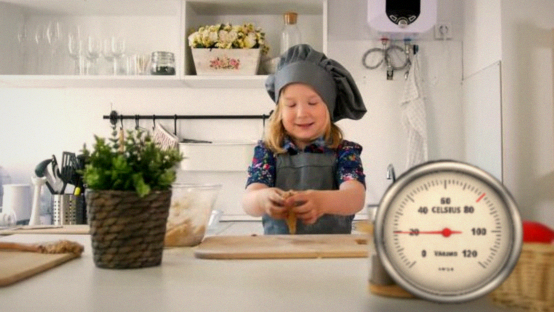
20 °C
